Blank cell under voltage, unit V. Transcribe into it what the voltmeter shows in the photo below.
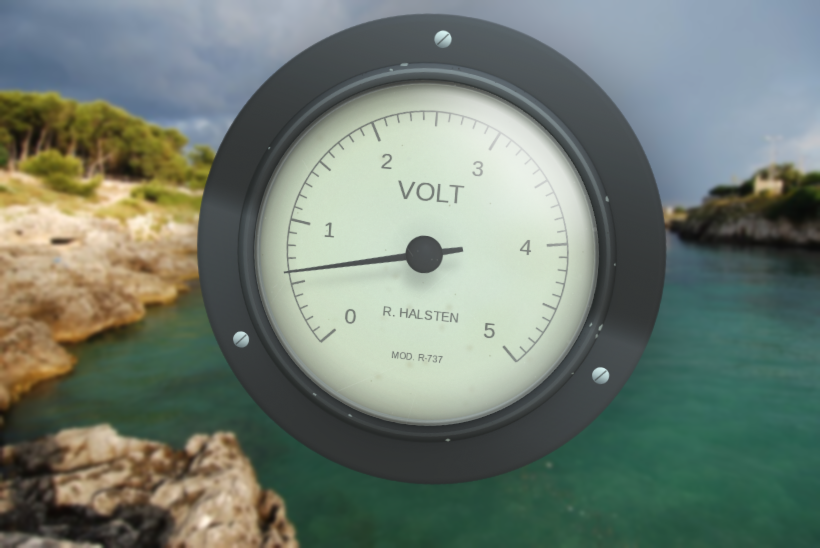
0.6 V
